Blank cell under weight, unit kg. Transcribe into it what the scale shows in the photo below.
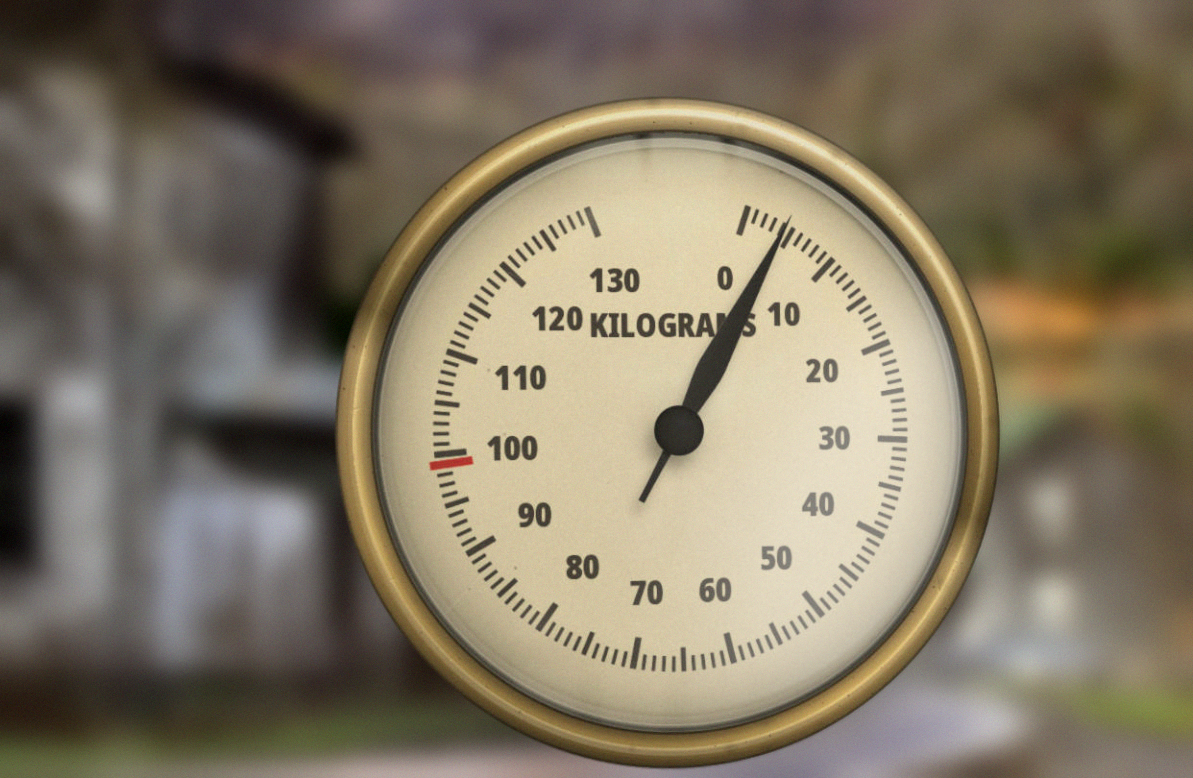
4 kg
